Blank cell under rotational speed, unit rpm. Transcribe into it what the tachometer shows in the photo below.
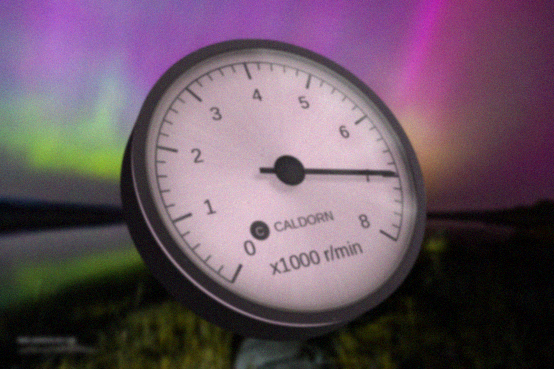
7000 rpm
